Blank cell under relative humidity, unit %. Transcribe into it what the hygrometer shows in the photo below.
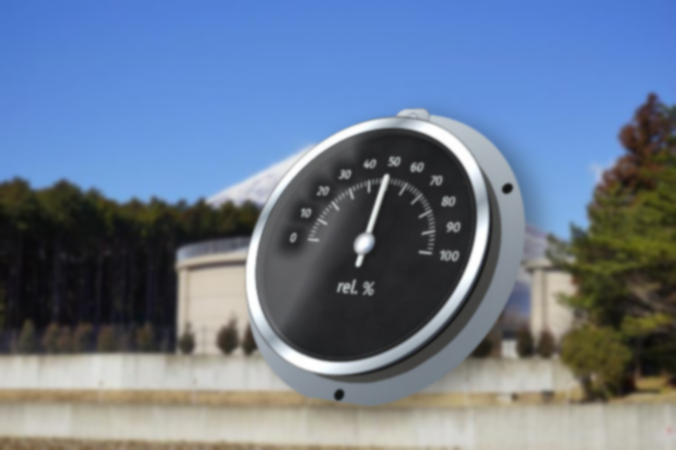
50 %
